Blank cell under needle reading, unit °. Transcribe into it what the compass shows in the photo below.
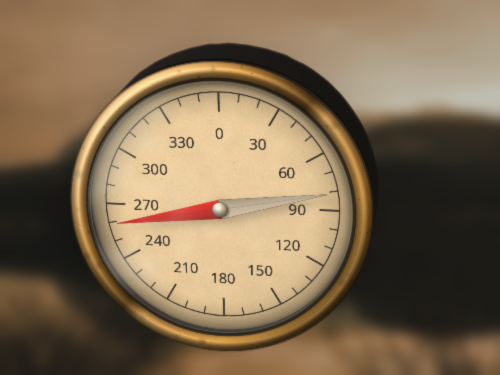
260 °
